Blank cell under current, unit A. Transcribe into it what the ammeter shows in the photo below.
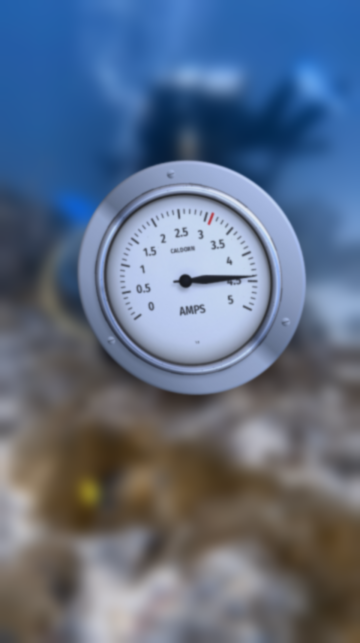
4.4 A
